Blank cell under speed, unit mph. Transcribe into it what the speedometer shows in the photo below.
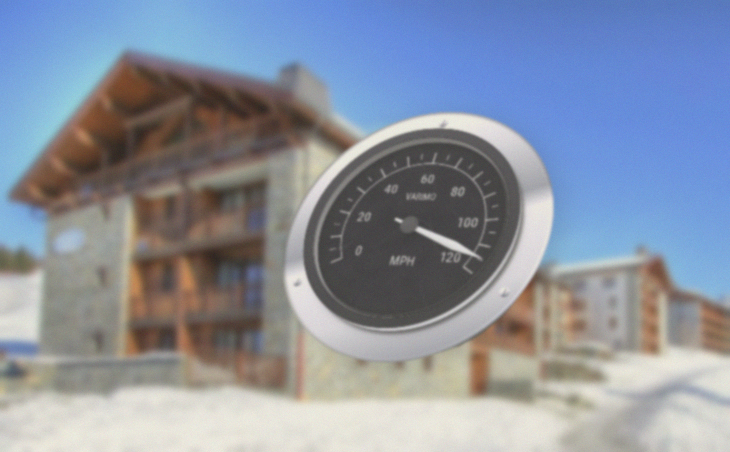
115 mph
